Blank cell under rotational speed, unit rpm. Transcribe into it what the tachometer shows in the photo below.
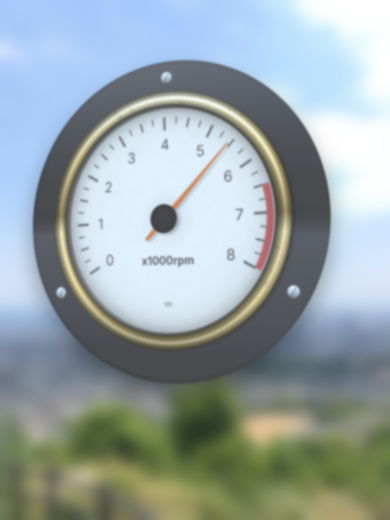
5500 rpm
